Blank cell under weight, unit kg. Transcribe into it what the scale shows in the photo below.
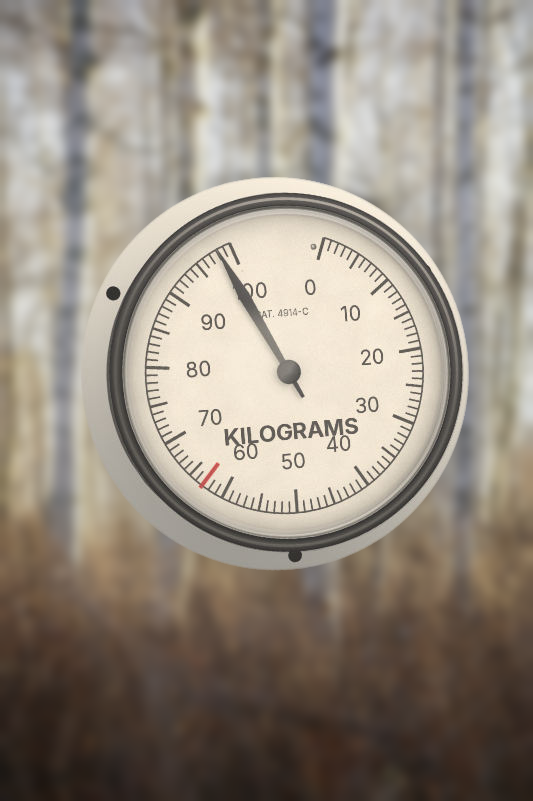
98 kg
